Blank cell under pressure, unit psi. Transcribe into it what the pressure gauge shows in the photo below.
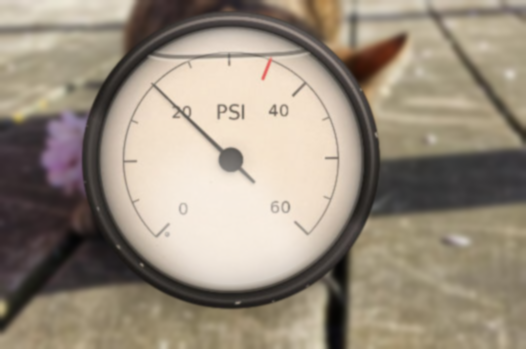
20 psi
